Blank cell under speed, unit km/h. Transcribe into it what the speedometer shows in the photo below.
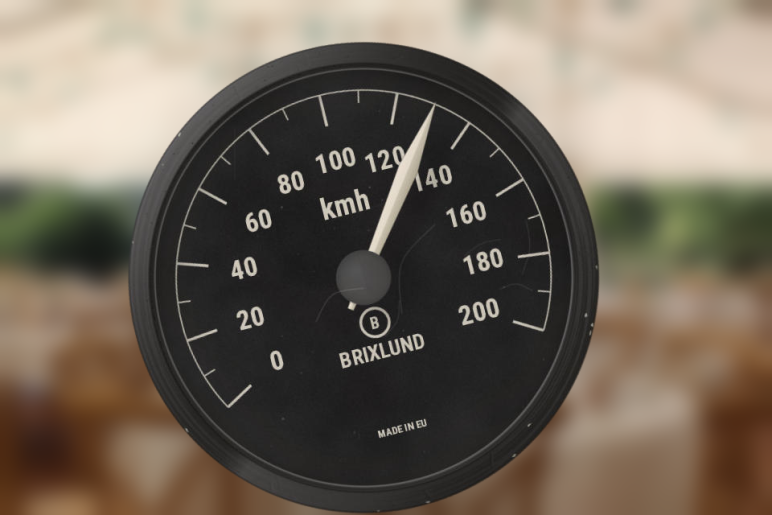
130 km/h
